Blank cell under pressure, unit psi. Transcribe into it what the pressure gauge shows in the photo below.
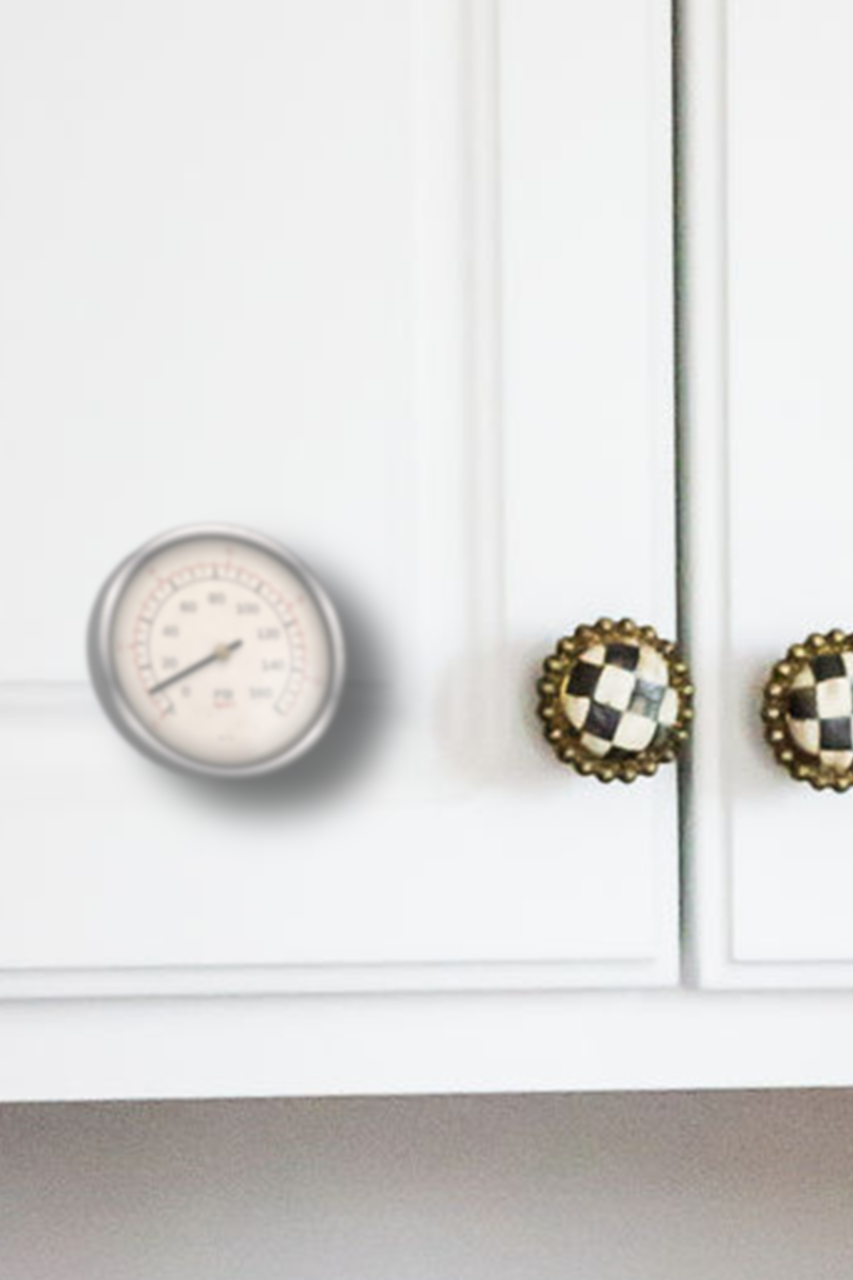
10 psi
